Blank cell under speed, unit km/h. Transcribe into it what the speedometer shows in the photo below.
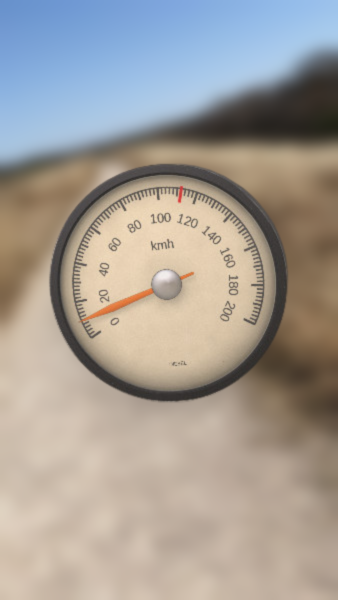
10 km/h
